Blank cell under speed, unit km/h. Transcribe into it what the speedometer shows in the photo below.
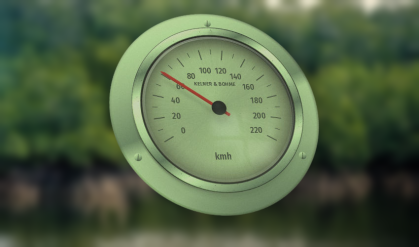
60 km/h
